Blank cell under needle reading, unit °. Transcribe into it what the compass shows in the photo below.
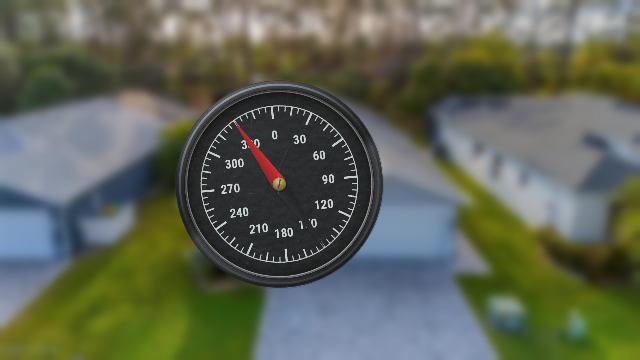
330 °
